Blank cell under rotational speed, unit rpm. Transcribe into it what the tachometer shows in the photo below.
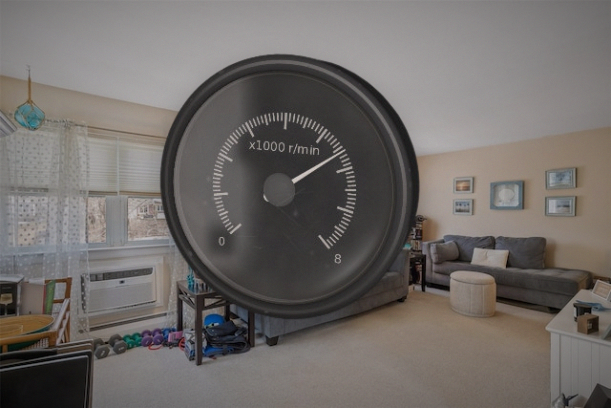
5600 rpm
